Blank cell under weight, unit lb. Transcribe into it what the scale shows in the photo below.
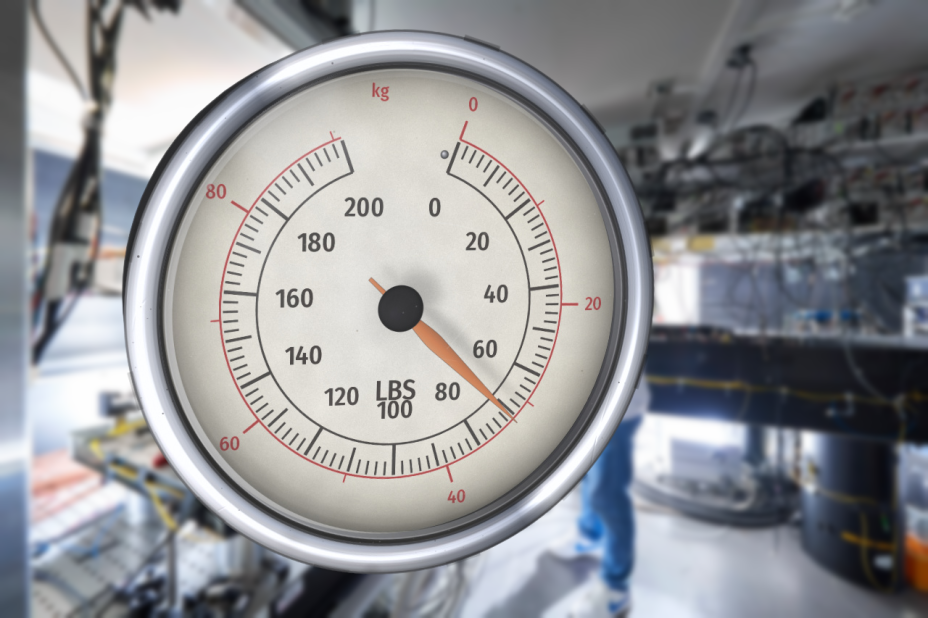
71 lb
